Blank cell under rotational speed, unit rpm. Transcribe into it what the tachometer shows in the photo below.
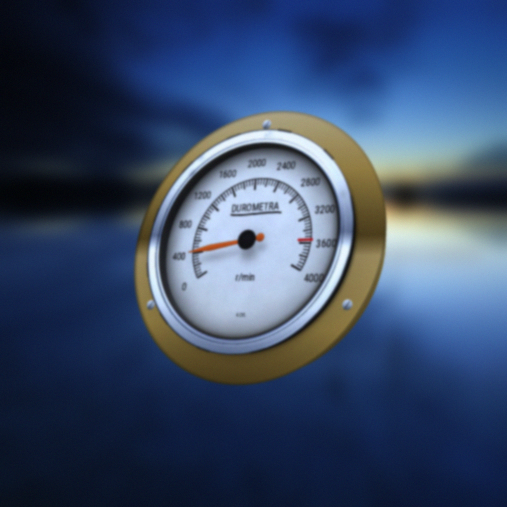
400 rpm
